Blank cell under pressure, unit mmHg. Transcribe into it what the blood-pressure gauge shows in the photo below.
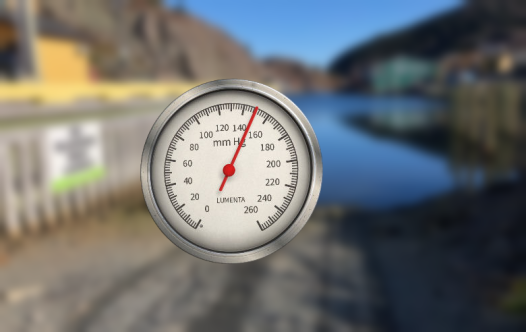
150 mmHg
